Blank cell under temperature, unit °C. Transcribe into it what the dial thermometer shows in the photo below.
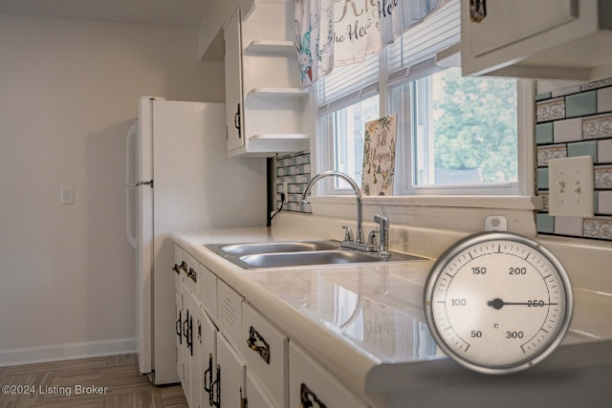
250 °C
